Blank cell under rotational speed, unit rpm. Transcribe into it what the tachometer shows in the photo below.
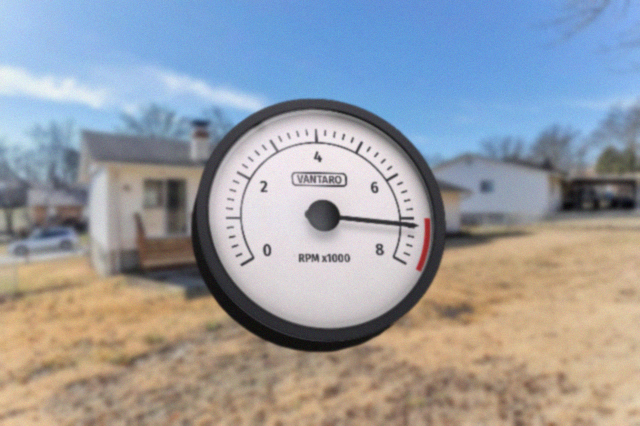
7200 rpm
